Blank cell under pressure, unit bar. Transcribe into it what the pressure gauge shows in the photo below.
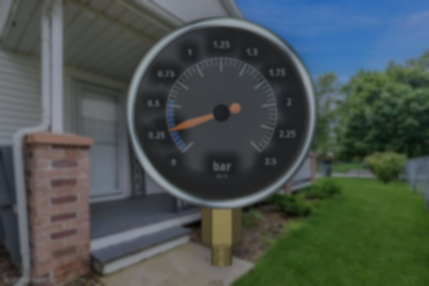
0.25 bar
